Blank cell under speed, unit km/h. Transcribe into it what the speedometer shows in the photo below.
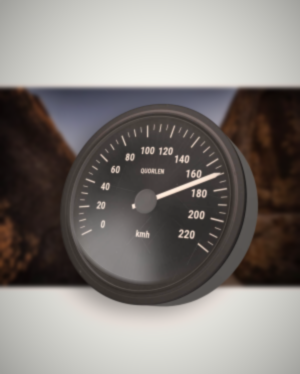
170 km/h
